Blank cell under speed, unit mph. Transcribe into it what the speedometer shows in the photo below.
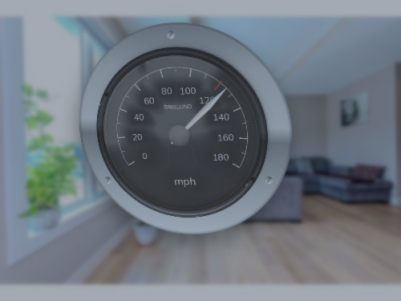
125 mph
